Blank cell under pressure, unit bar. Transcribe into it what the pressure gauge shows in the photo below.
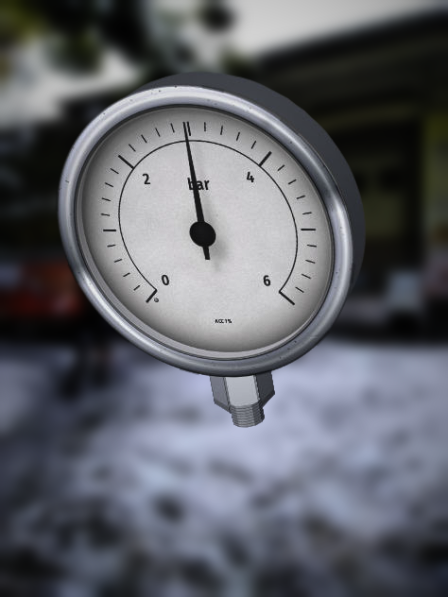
3 bar
